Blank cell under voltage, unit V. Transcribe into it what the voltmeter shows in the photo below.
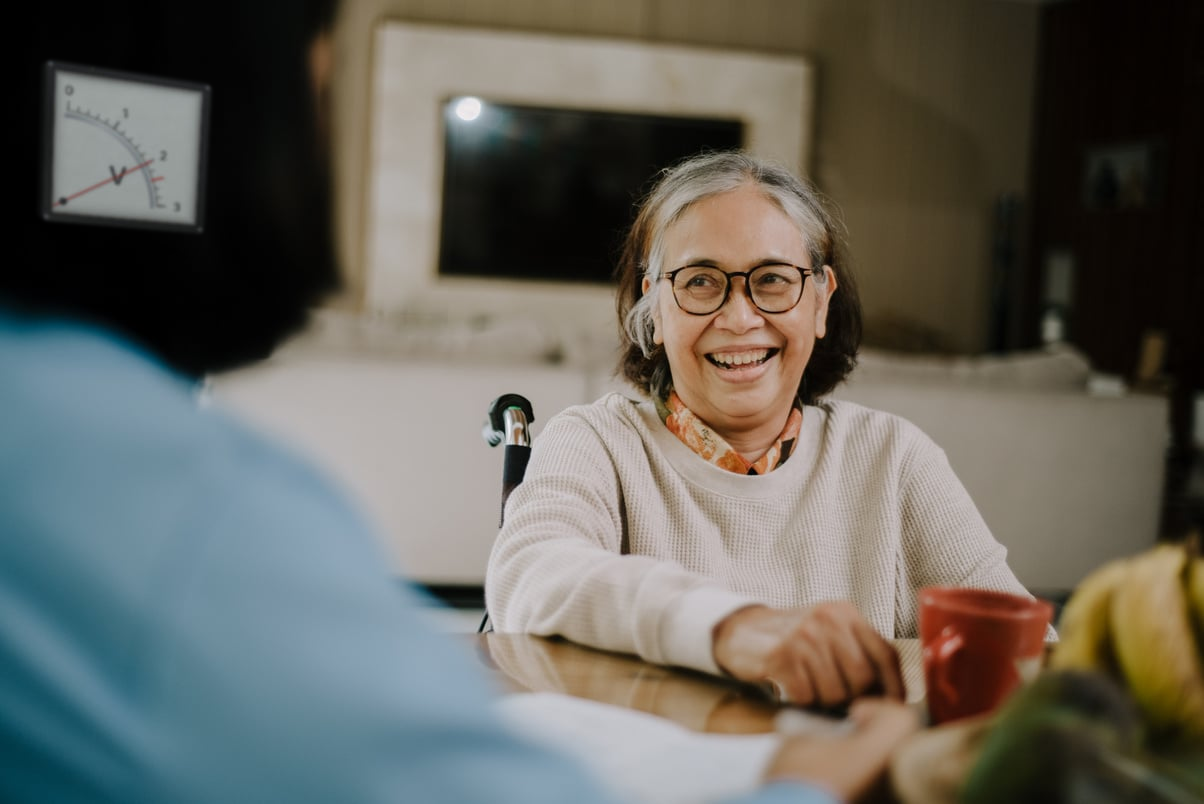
2 V
